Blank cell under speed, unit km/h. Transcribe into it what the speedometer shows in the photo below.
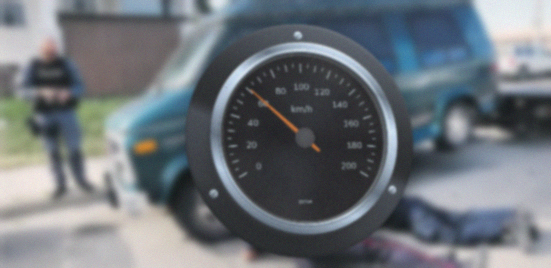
60 km/h
